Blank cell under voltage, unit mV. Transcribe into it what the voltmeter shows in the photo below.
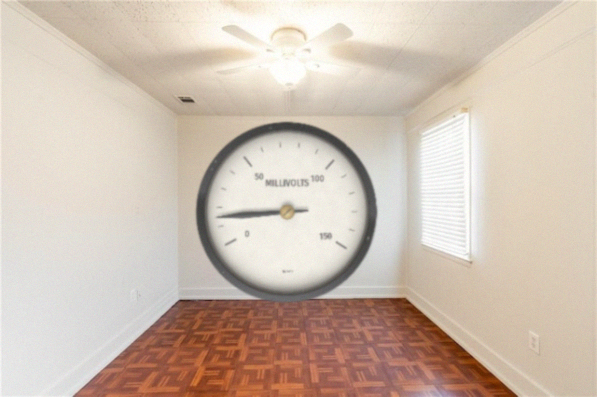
15 mV
